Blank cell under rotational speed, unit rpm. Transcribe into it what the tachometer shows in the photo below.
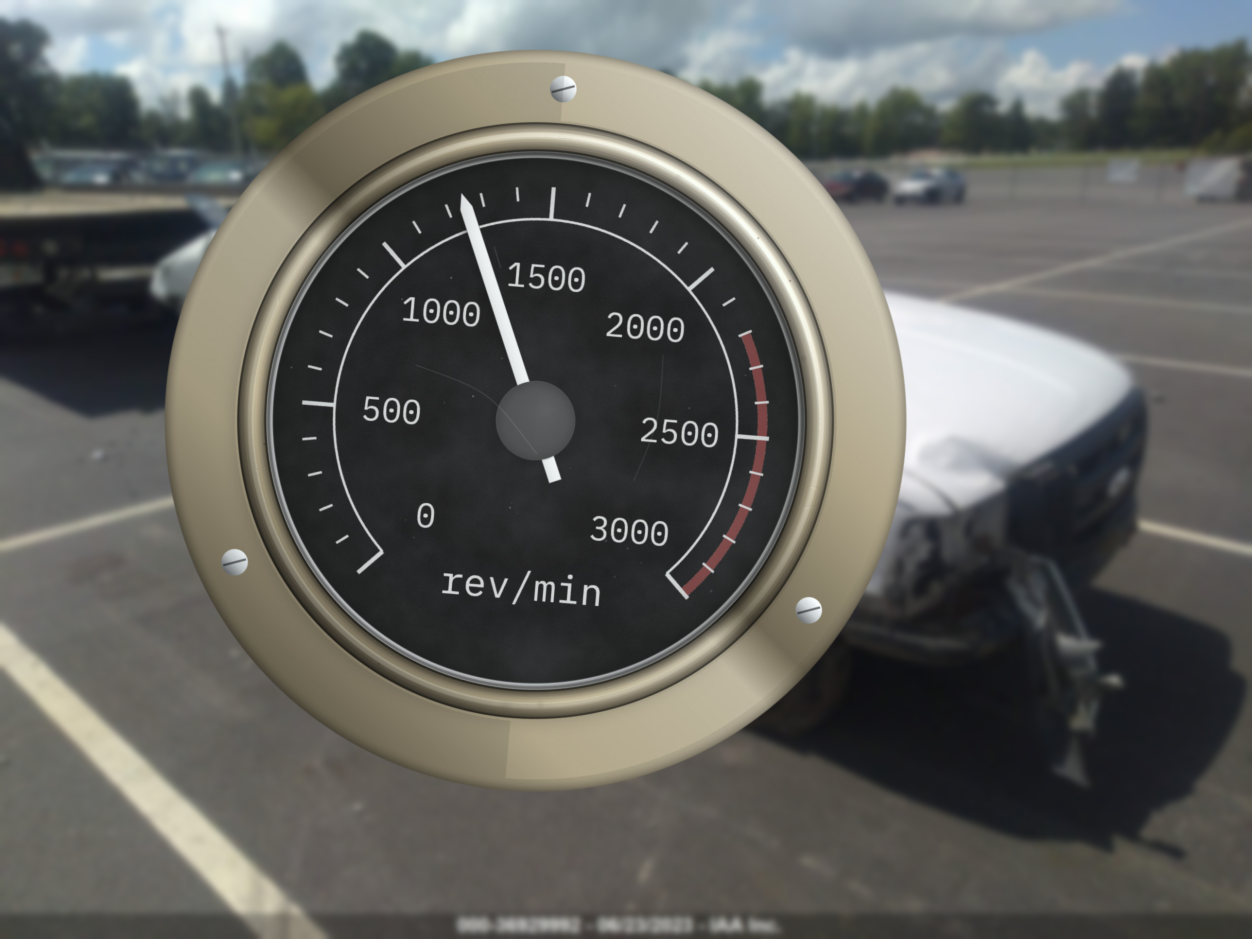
1250 rpm
